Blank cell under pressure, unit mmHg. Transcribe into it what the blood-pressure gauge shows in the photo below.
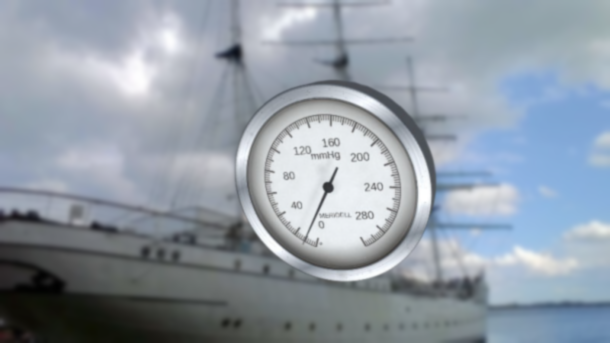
10 mmHg
